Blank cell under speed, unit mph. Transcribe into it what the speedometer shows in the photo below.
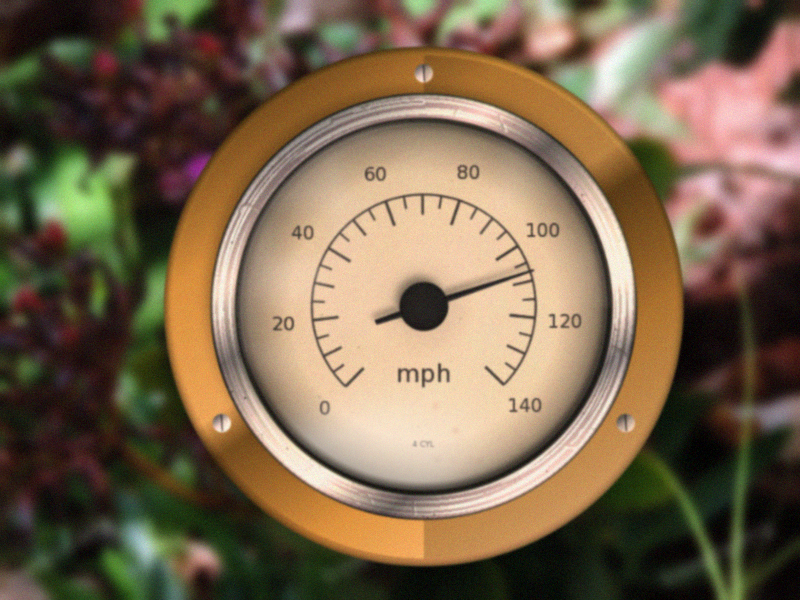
107.5 mph
